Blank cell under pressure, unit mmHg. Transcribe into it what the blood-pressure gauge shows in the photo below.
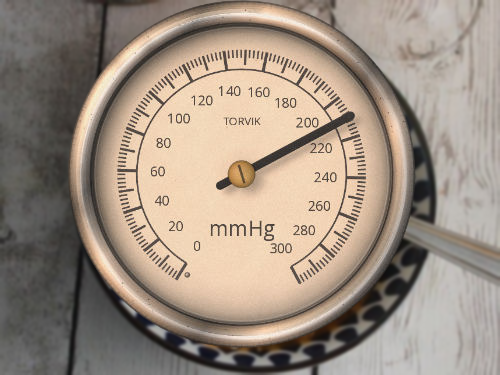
210 mmHg
